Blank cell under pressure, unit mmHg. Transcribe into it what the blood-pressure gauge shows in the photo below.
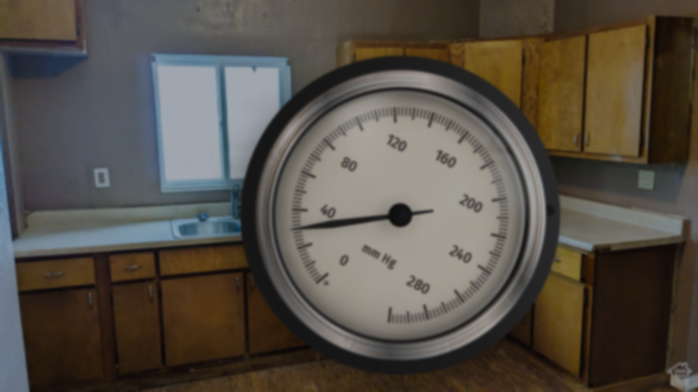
30 mmHg
